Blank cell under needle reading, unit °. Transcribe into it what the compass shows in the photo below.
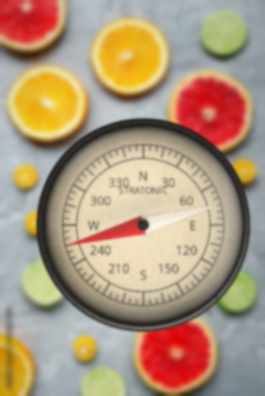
255 °
